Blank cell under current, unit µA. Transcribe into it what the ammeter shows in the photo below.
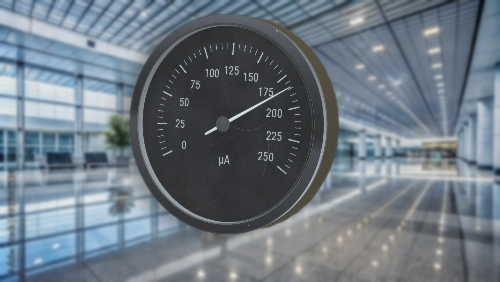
185 µA
